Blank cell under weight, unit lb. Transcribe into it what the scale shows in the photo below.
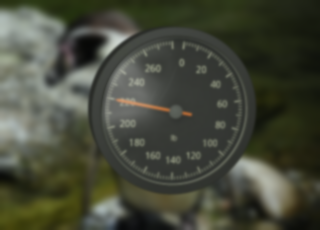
220 lb
